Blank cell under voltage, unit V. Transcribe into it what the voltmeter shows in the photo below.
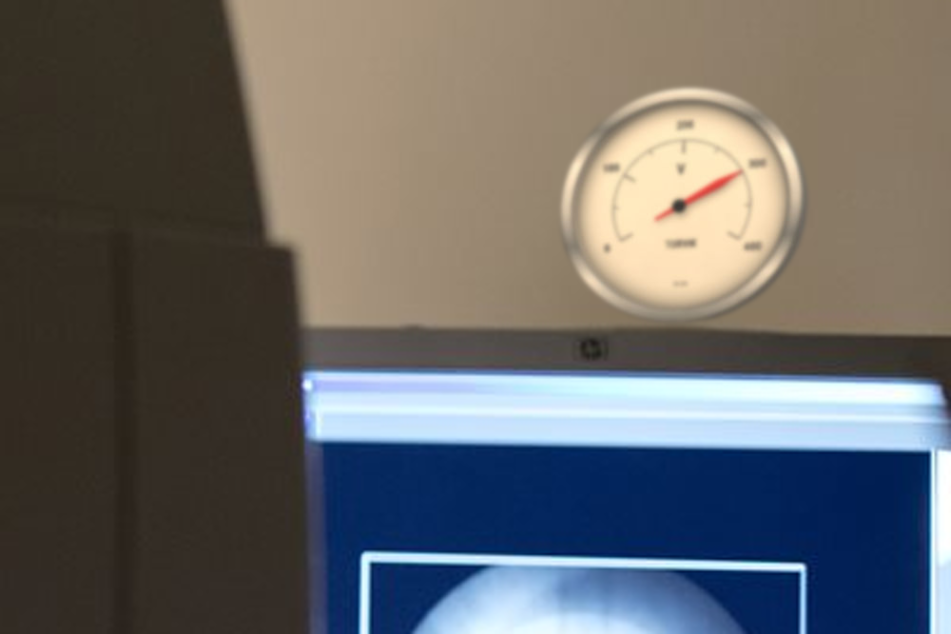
300 V
